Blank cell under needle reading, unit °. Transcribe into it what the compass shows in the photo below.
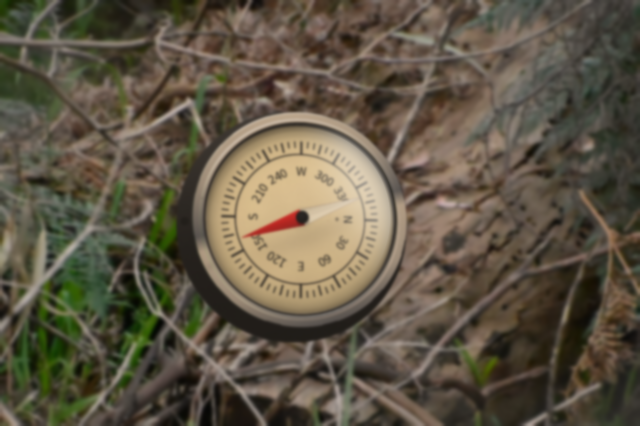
160 °
